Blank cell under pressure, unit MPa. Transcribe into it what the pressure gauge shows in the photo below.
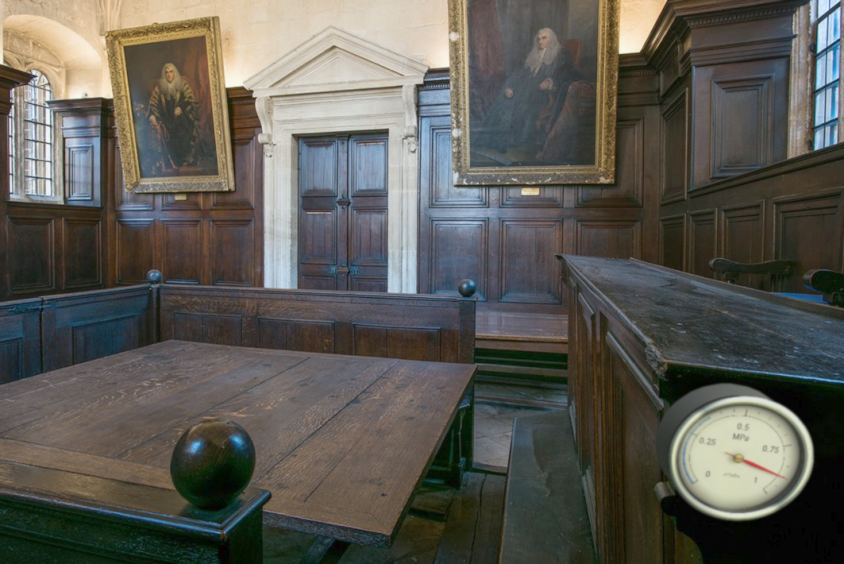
0.9 MPa
